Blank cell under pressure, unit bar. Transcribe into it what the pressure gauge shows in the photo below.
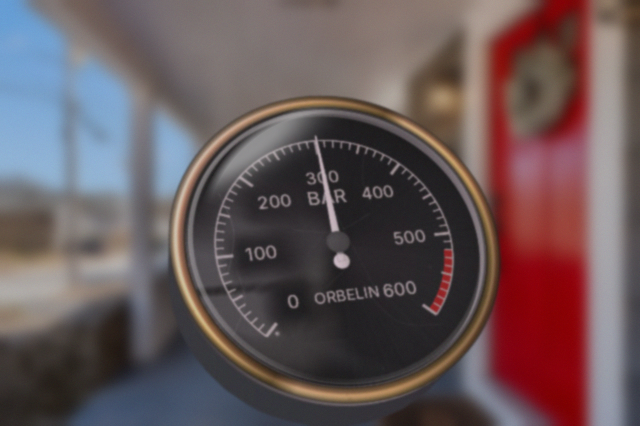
300 bar
